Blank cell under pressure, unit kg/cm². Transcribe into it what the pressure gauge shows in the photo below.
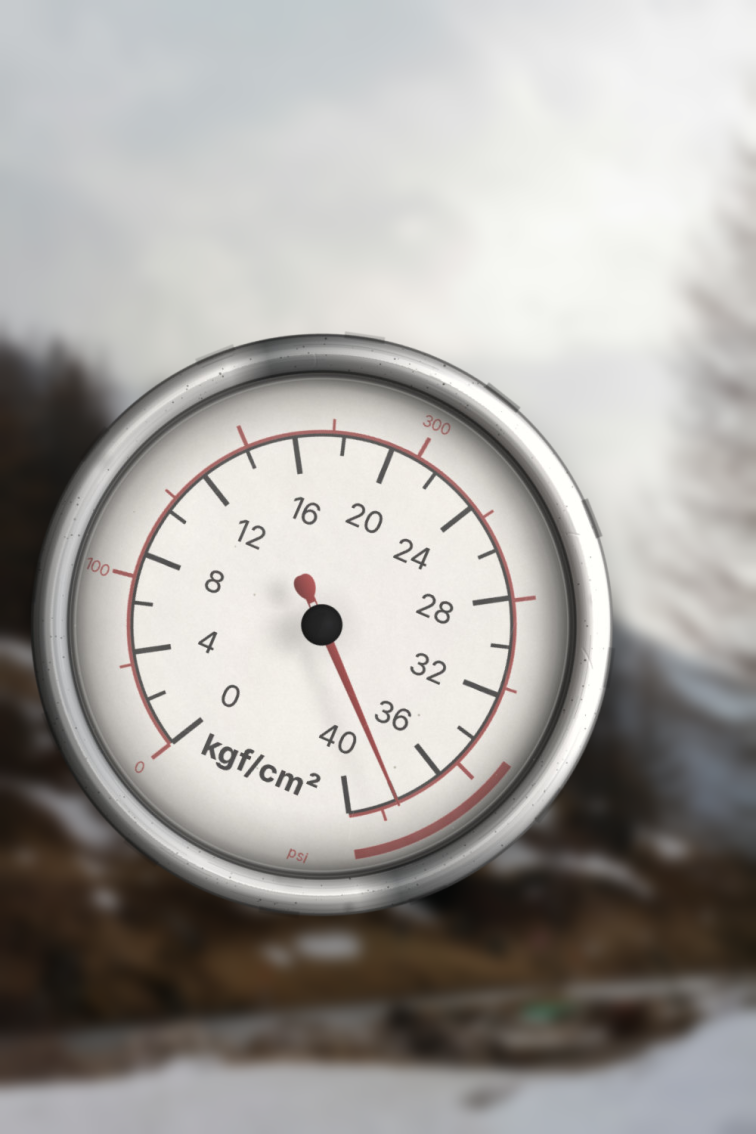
38 kg/cm²
